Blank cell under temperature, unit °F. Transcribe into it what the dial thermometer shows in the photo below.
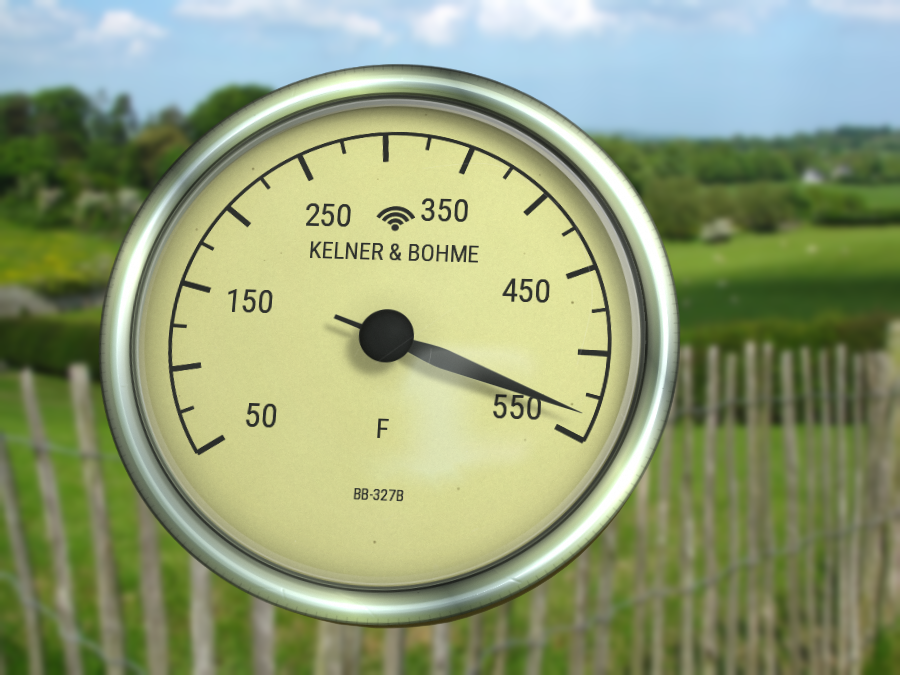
537.5 °F
